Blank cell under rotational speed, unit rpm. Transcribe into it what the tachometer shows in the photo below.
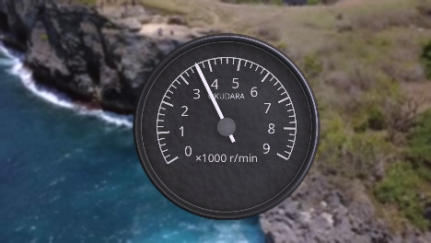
3600 rpm
